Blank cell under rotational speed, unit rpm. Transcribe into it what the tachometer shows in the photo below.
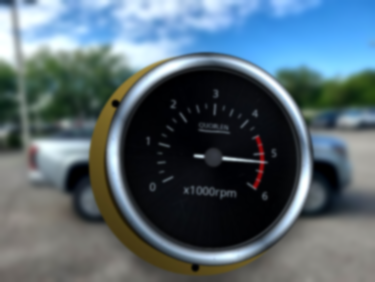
5250 rpm
